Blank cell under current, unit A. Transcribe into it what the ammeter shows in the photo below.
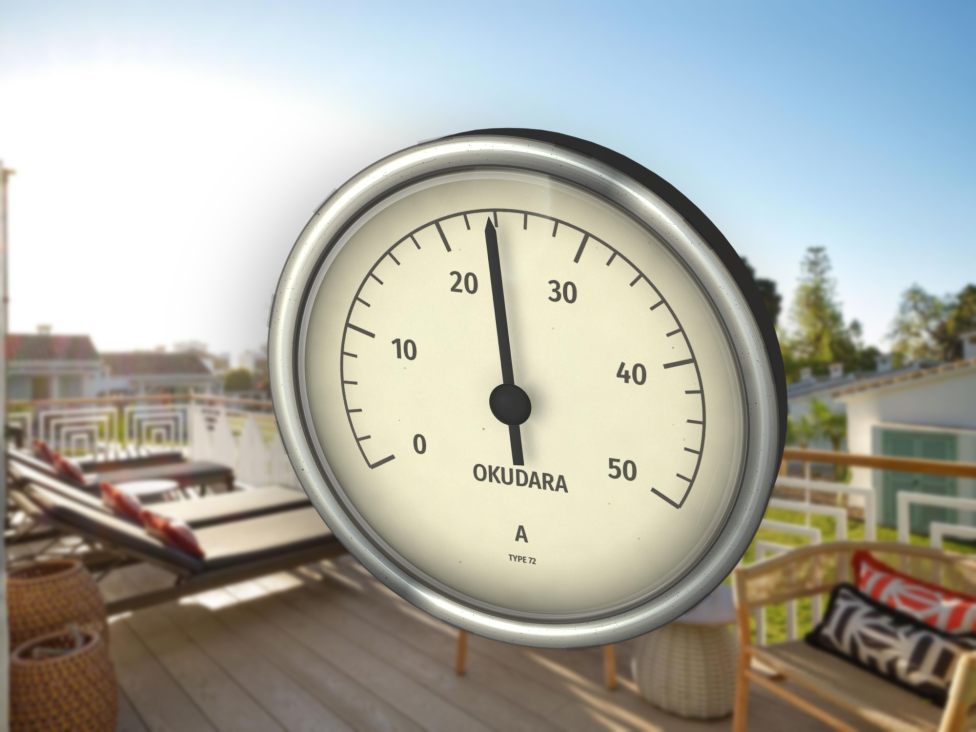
24 A
